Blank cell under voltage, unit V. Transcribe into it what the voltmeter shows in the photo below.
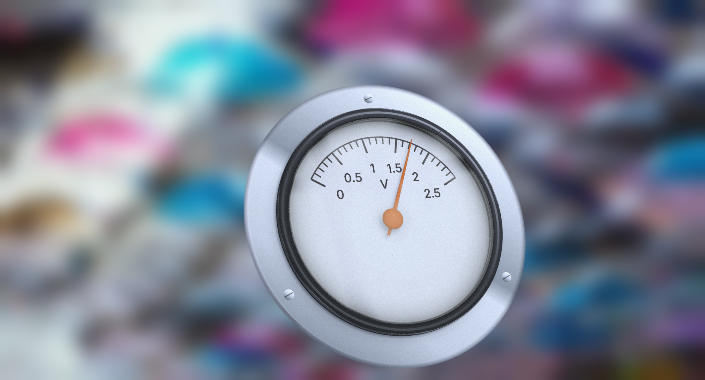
1.7 V
